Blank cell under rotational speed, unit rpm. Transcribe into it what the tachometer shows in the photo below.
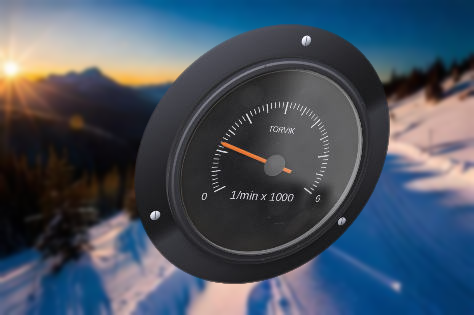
1200 rpm
